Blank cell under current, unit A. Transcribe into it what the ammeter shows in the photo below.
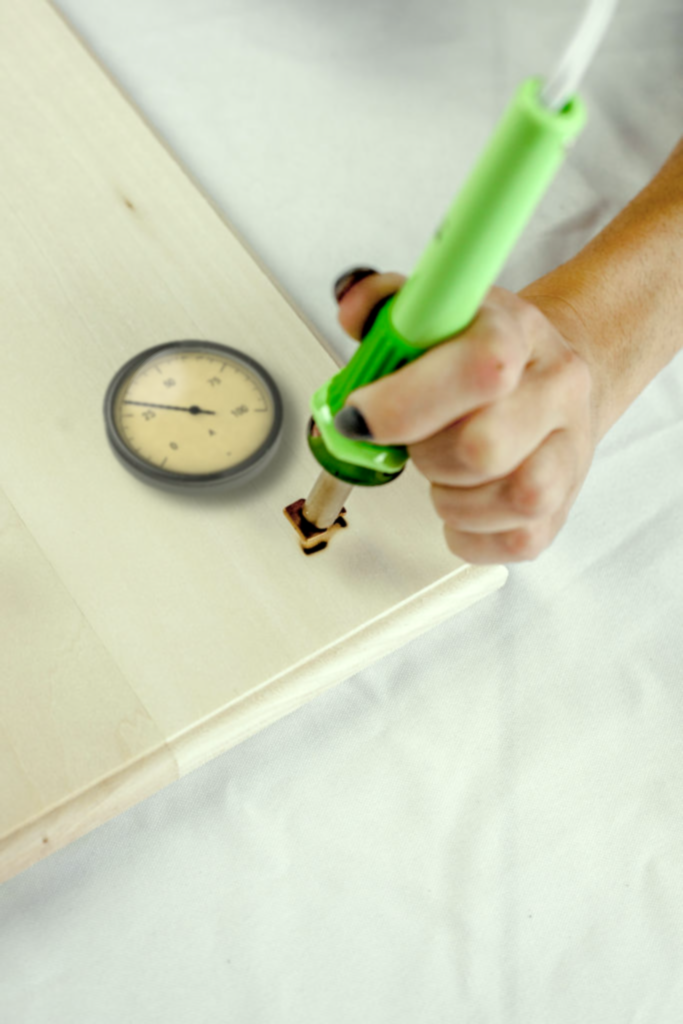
30 A
